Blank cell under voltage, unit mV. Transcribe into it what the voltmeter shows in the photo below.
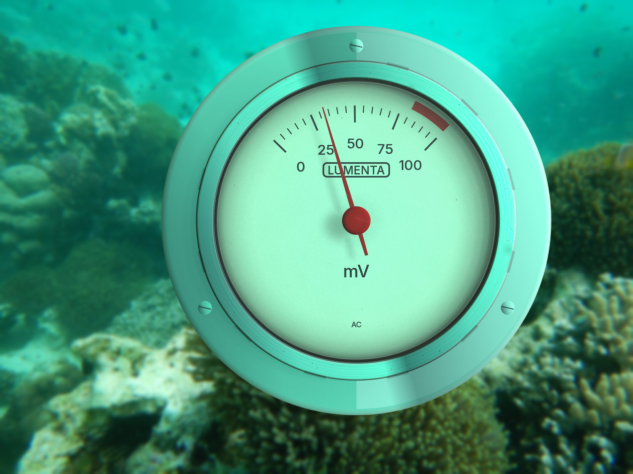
32.5 mV
